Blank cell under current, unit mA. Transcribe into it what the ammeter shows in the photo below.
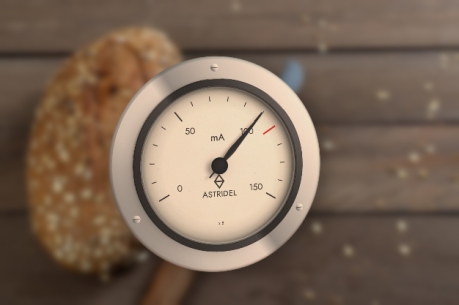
100 mA
